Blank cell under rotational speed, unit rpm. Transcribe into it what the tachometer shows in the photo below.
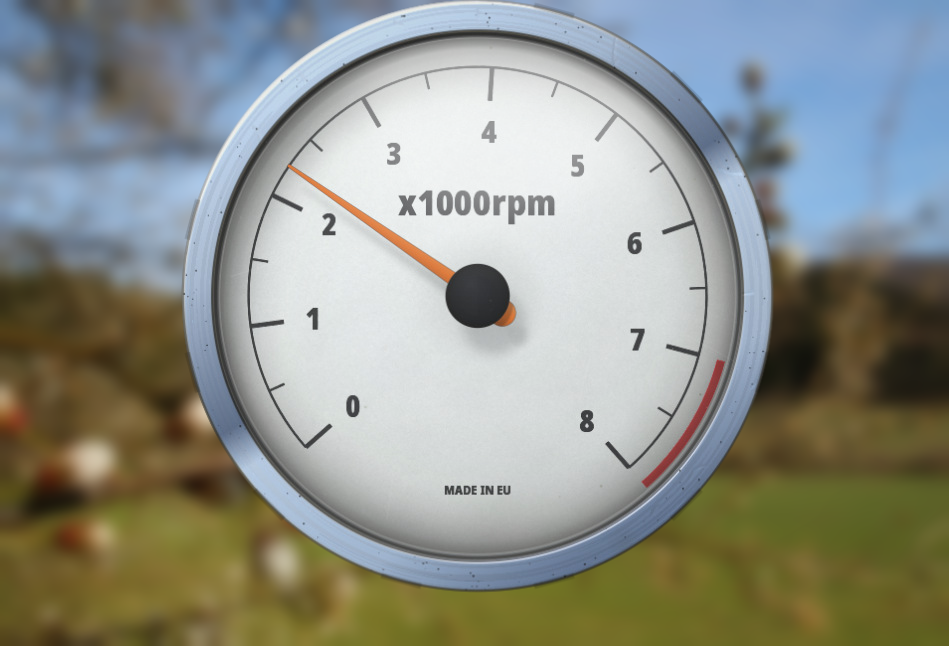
2250 rpm
